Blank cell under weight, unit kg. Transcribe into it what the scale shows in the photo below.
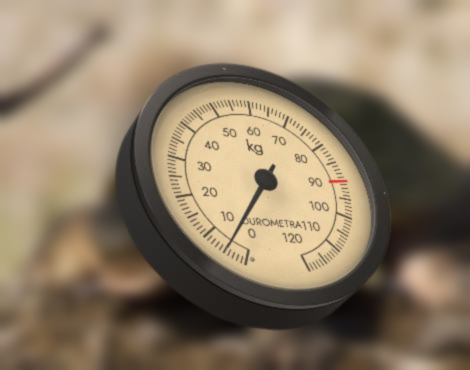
5 kg
